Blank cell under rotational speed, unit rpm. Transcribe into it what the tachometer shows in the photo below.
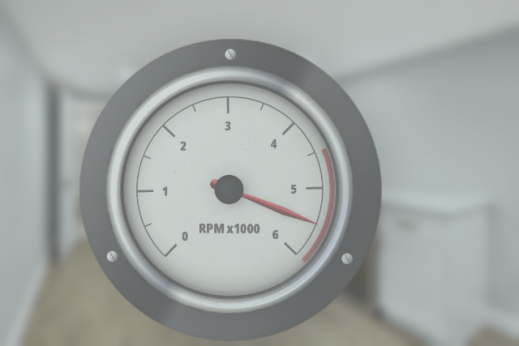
5500 rpm
